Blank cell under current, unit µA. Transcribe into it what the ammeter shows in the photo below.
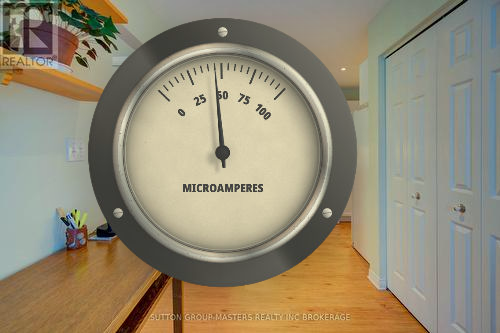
45 µA
